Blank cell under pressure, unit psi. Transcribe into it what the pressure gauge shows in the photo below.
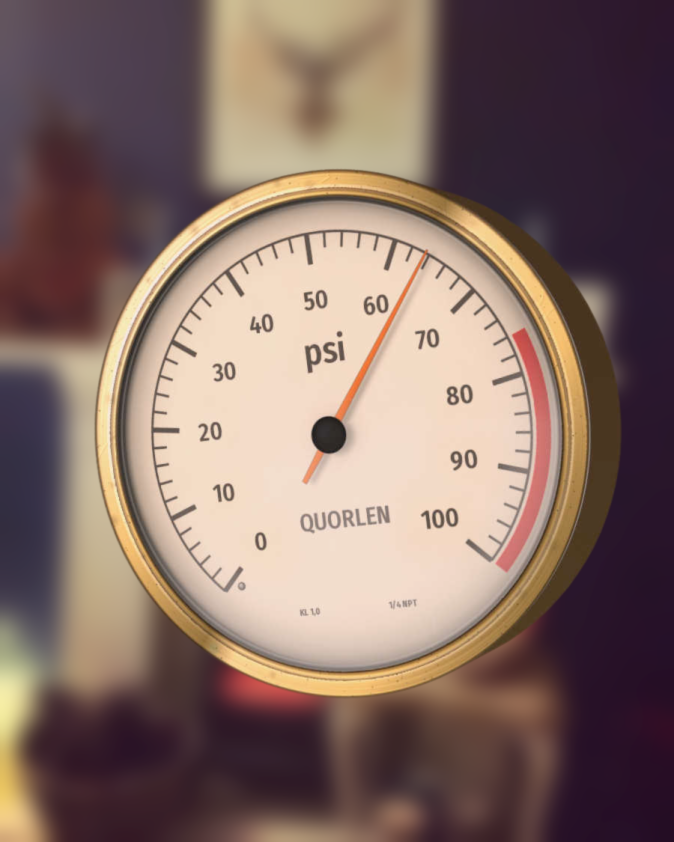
64 psi
